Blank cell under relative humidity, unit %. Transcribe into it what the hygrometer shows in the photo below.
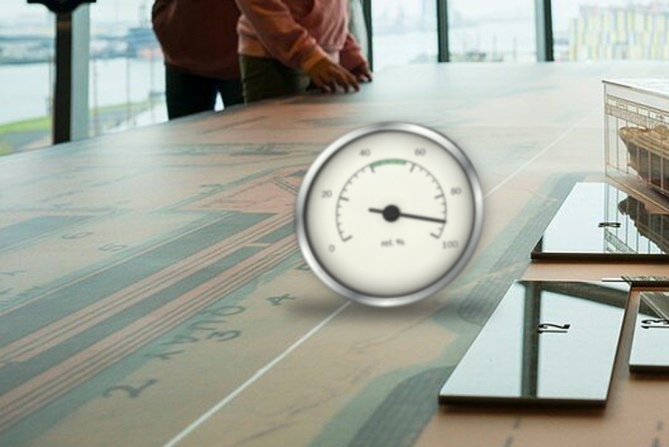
92 %
